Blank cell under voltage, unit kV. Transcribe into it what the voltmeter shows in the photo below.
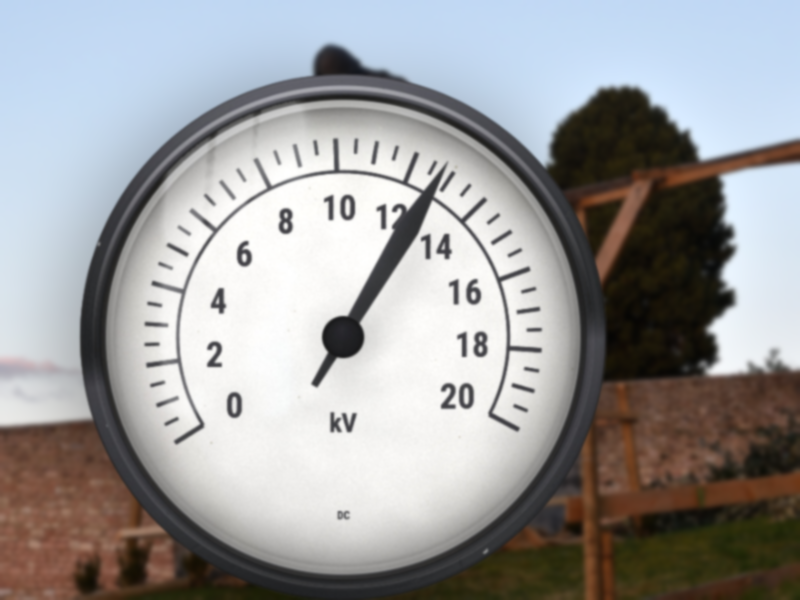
12.75 kV
